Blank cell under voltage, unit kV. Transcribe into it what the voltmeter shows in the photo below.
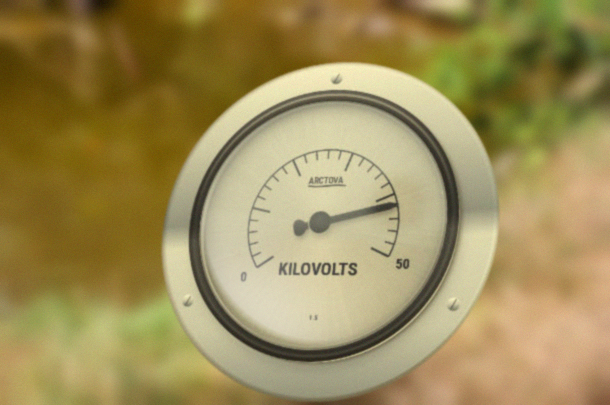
42 kV
